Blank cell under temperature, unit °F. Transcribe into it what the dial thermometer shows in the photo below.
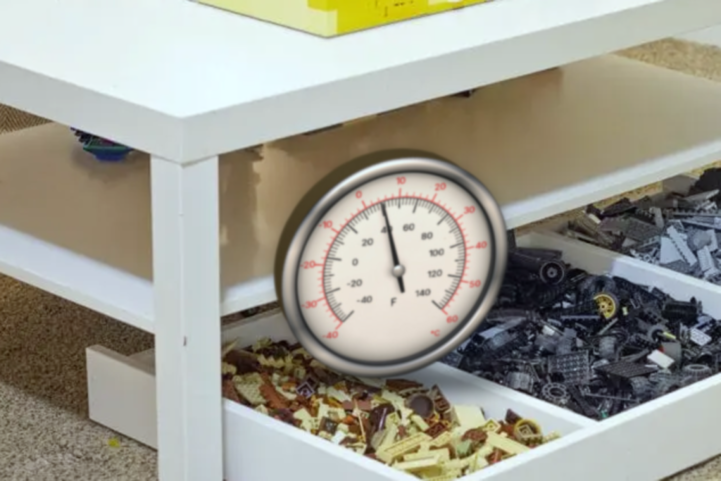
40 °F
